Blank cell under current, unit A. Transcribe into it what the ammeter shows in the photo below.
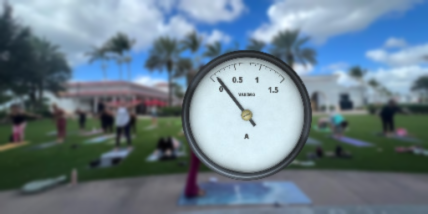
0.1 A
